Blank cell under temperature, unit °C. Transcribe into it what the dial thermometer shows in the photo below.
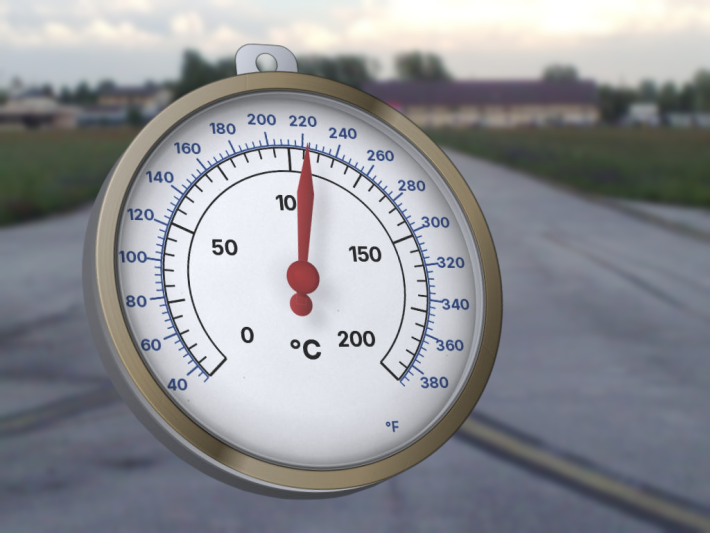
105 °C
